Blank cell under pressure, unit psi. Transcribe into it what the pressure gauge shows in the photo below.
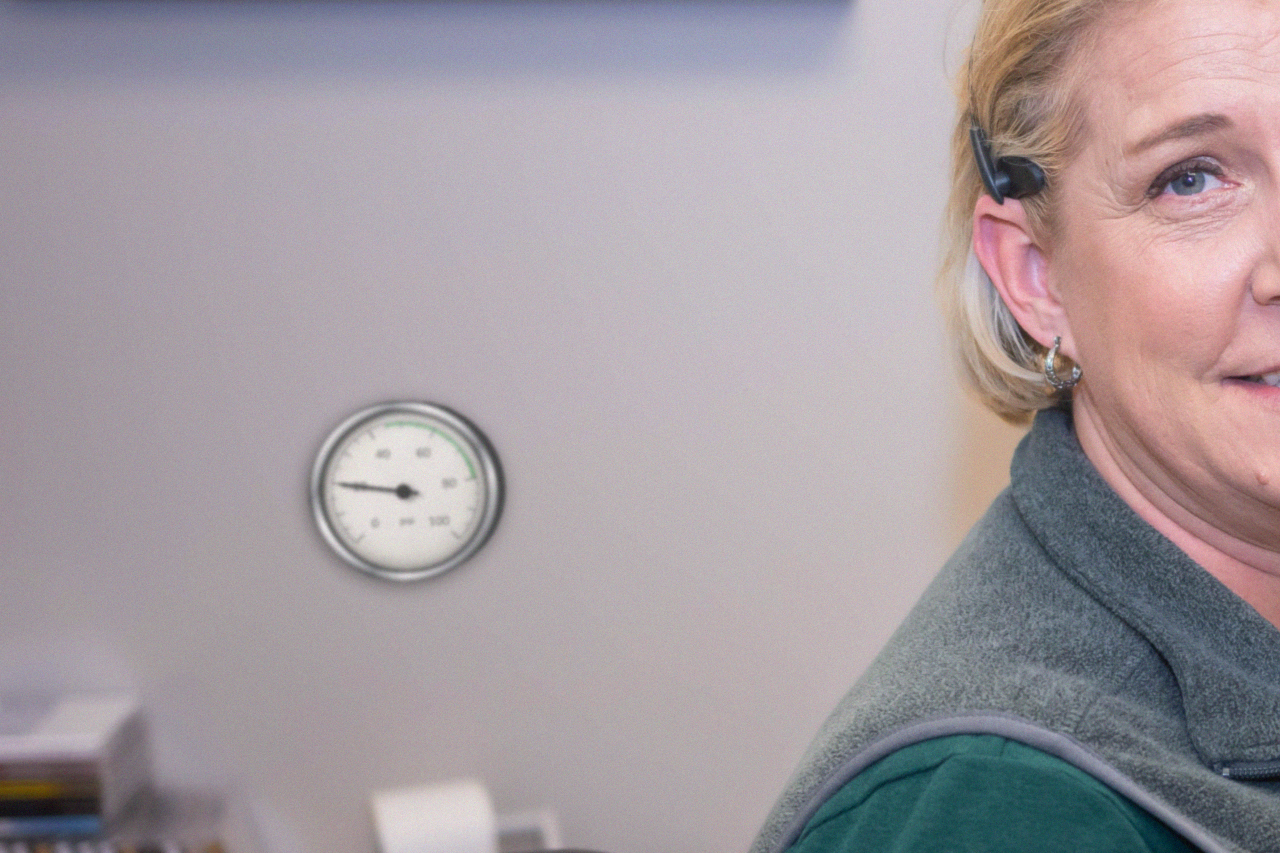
20 psi
